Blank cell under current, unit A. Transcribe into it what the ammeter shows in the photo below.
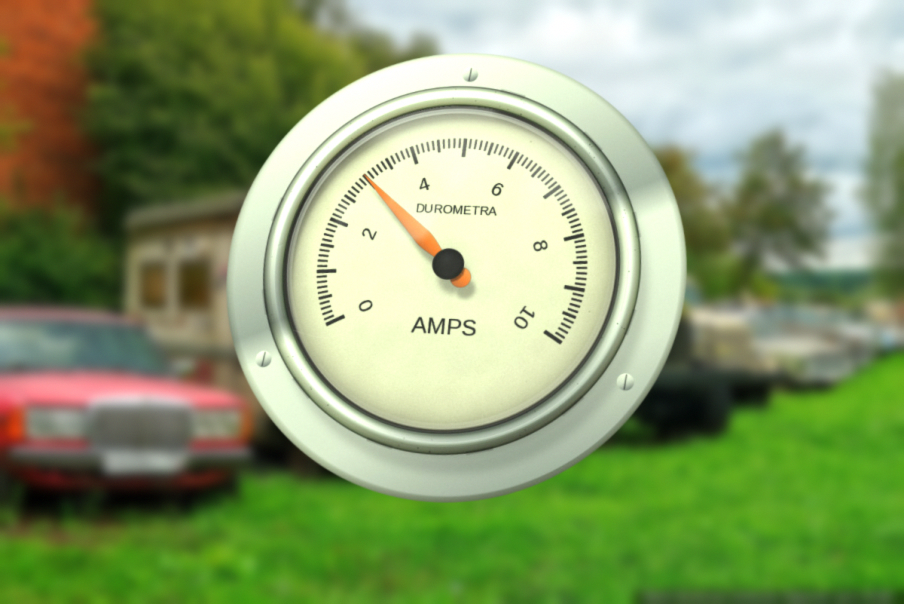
3 A
